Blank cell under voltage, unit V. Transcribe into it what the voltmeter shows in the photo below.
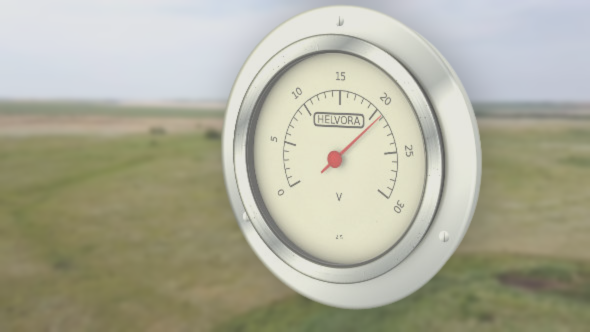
21 V
